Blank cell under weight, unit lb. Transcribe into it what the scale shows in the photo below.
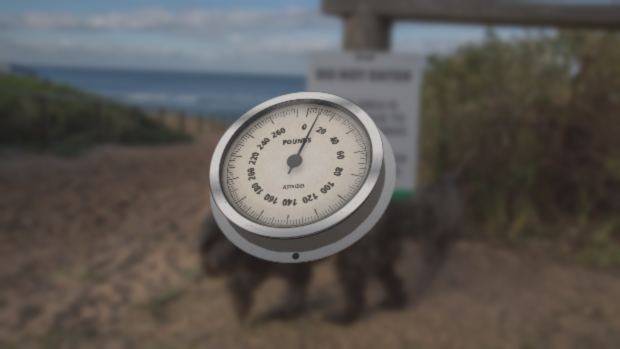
10 lb
